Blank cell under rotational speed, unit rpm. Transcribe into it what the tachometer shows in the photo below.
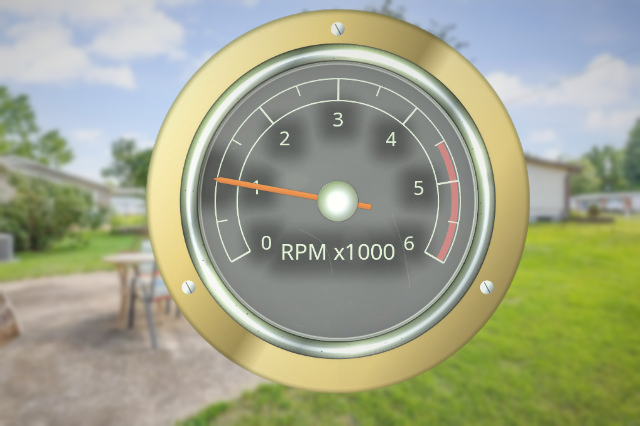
1000 rpm
